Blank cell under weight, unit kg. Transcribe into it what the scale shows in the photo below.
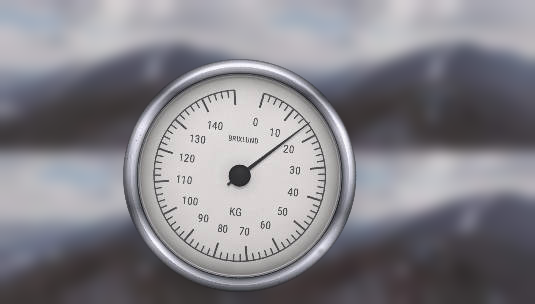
16 kg
